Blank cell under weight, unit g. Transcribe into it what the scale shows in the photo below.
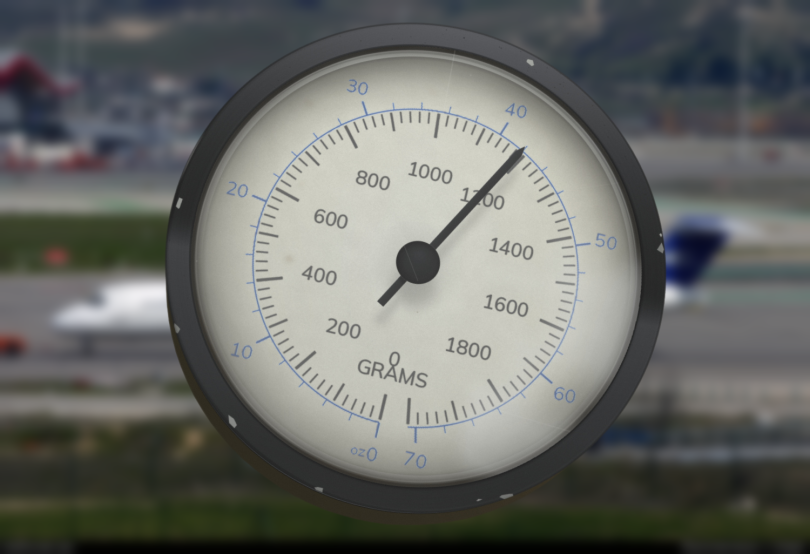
1190 g
